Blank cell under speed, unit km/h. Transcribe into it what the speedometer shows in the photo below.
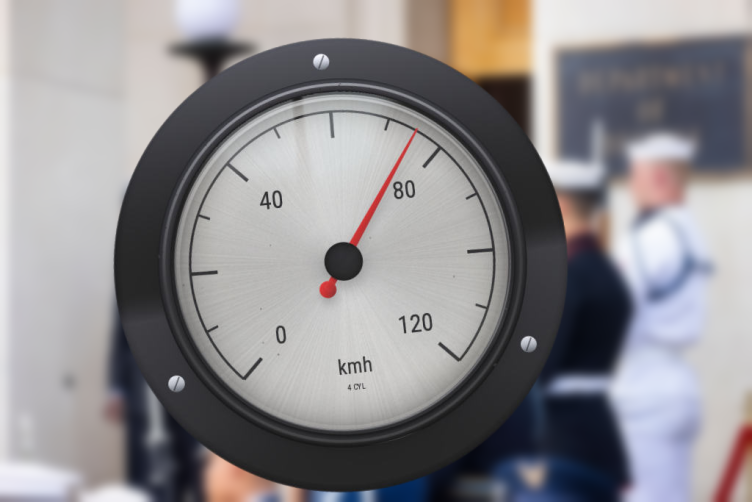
75 km/h
